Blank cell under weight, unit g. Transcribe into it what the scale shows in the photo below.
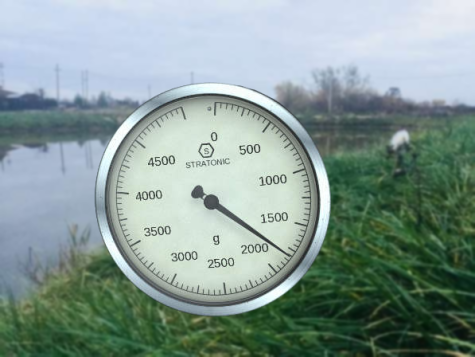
1800 g
